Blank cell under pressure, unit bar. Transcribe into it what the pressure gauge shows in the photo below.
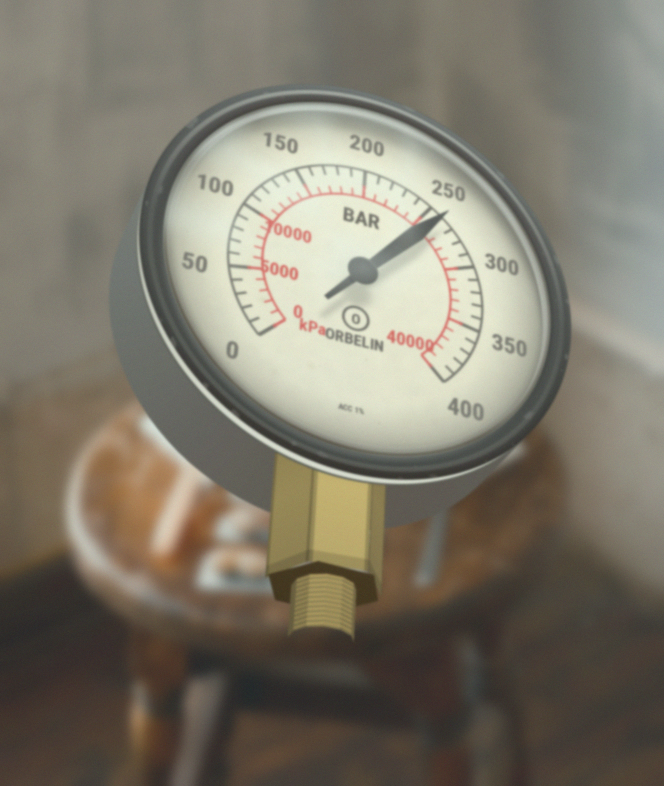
260 bar
